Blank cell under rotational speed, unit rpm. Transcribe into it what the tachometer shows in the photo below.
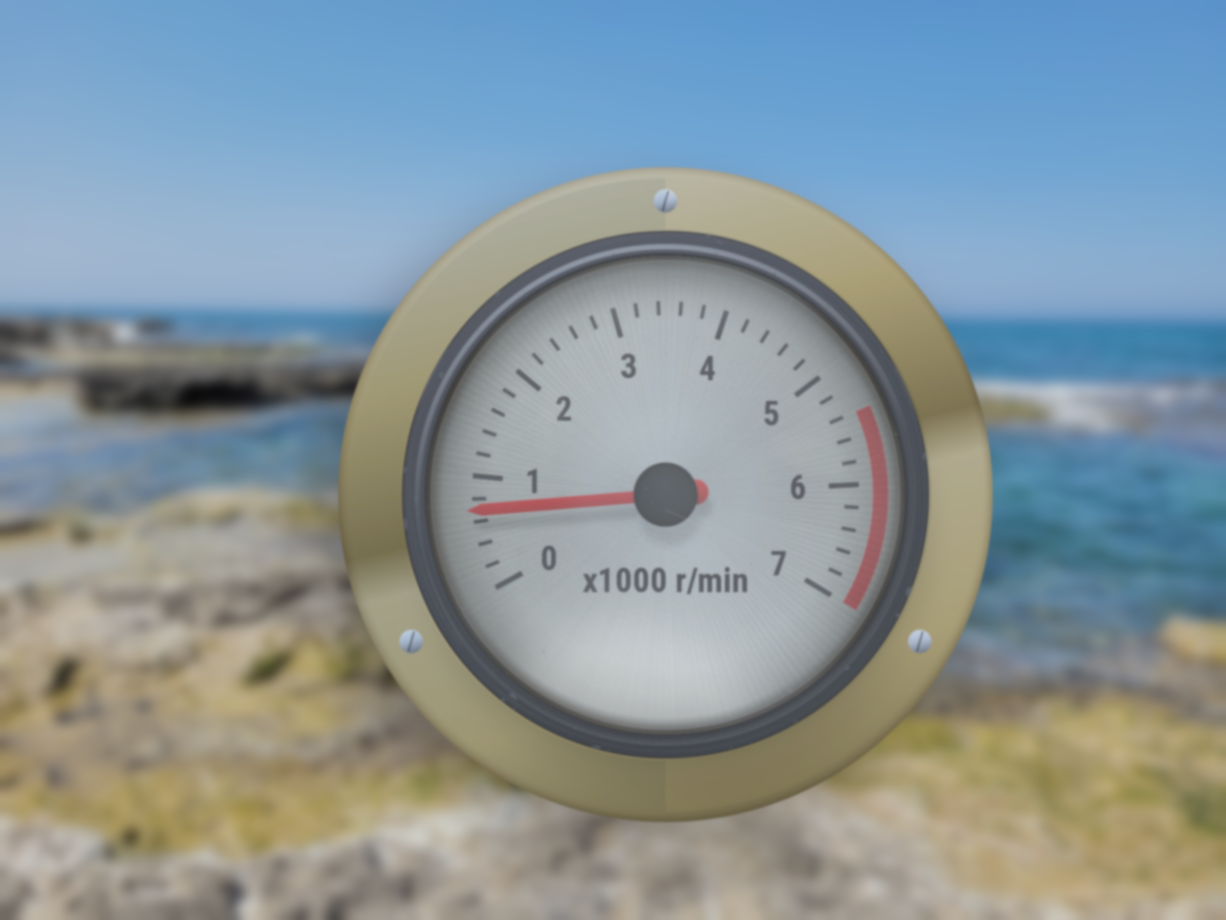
700 rpm
